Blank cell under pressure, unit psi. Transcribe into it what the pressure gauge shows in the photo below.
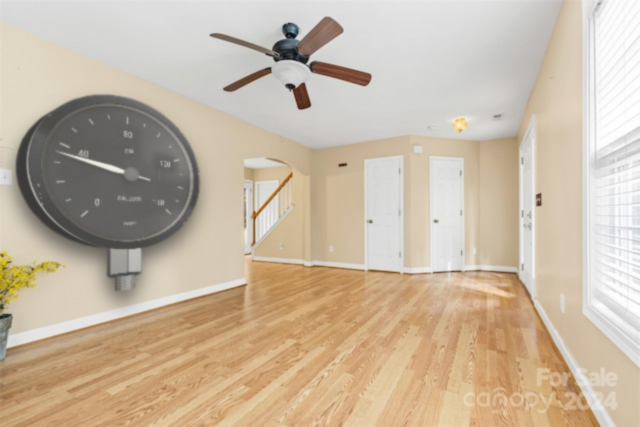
35 psi
